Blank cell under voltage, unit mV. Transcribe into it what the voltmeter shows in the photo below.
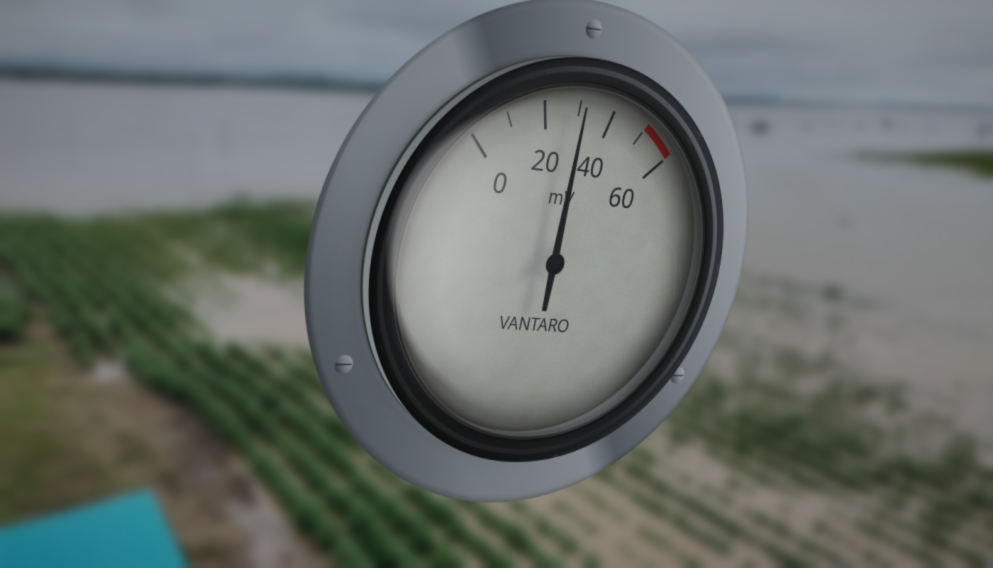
30 mV
